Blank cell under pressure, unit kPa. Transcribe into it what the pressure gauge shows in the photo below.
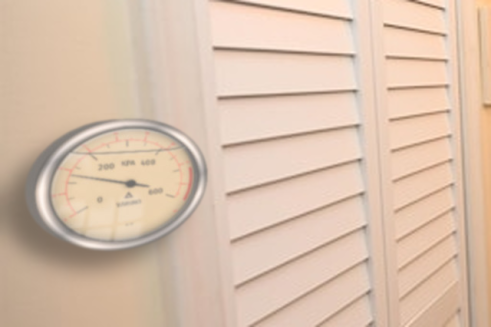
125 kPa
